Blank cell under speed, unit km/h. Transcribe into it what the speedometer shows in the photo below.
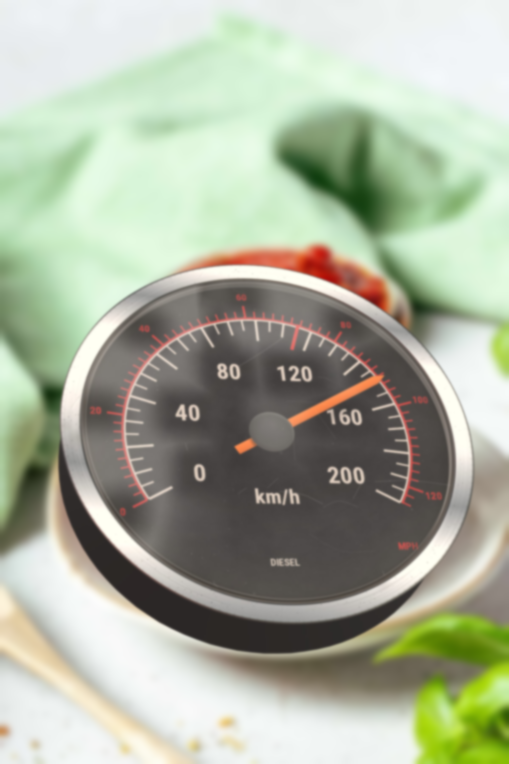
150 km/h
